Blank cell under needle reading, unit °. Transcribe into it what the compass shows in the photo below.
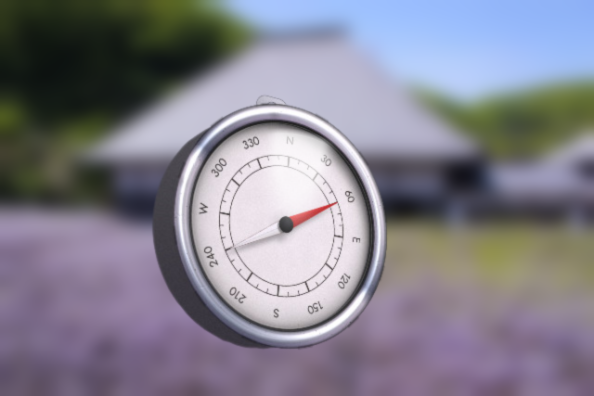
60 °
